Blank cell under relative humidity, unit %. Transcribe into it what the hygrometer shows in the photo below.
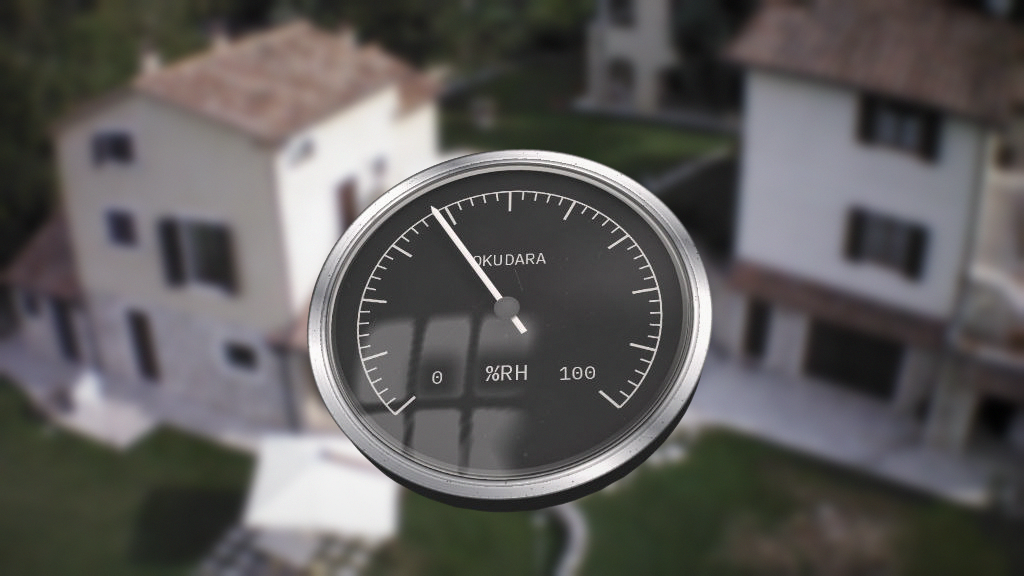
38 %
